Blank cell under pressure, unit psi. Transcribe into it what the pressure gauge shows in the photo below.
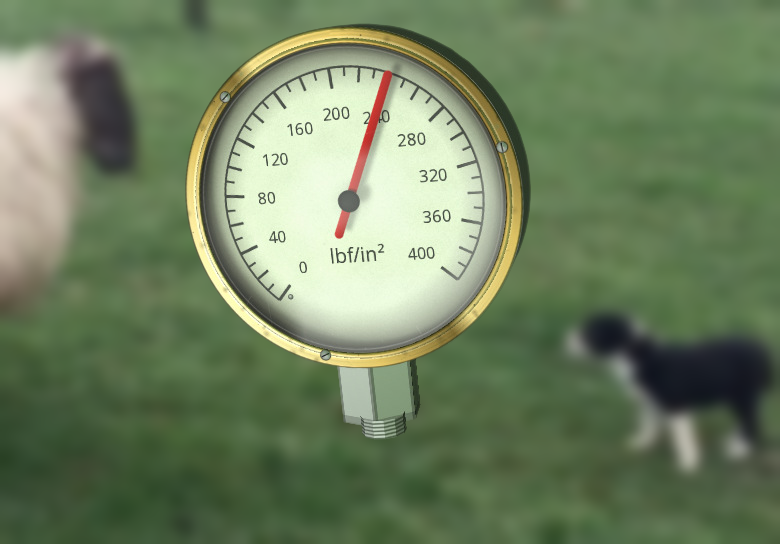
240 psi
